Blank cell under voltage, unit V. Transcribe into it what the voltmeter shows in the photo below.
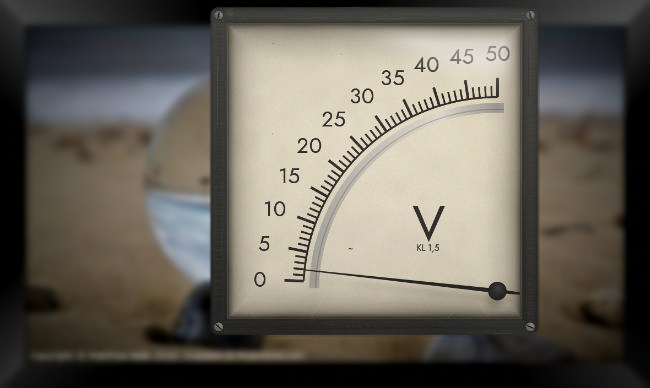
2 V
